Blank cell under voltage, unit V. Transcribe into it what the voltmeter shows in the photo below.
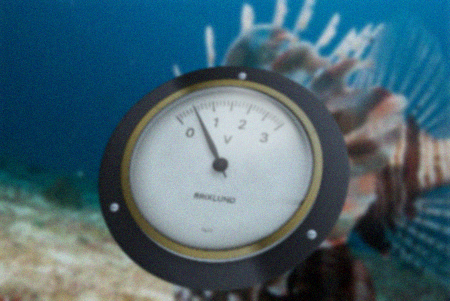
0.5 V
